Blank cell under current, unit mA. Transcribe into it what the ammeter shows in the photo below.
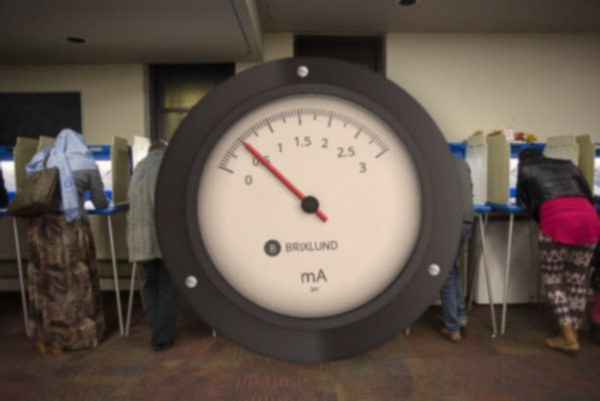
0.5 mA
